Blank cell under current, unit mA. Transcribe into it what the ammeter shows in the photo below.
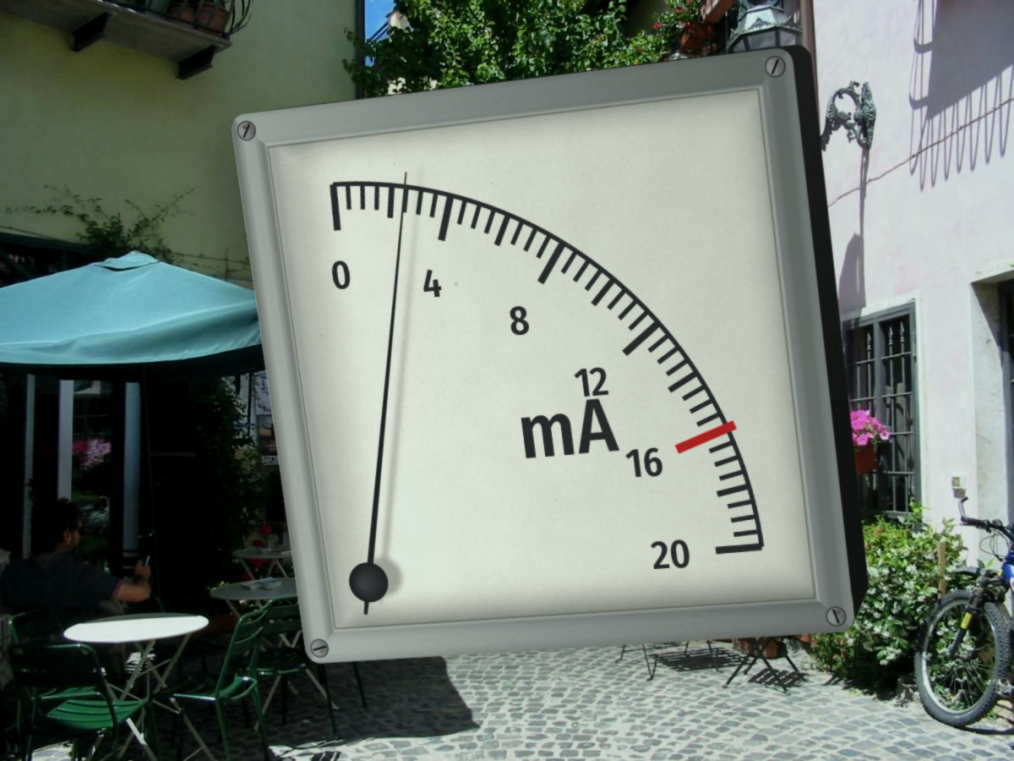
2.5 mA
